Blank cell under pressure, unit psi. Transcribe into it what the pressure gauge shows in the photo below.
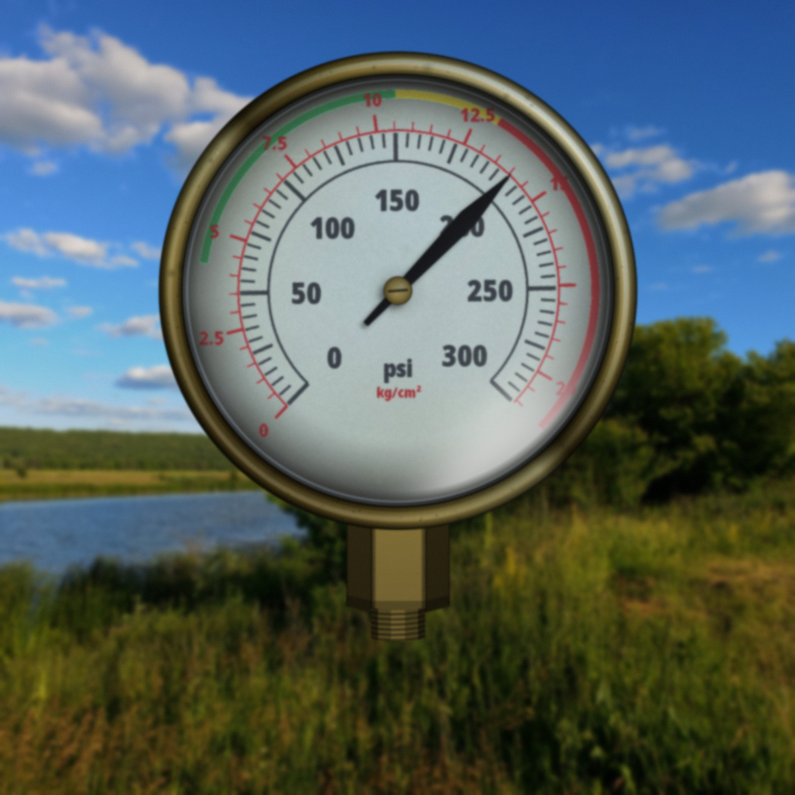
200 psi
